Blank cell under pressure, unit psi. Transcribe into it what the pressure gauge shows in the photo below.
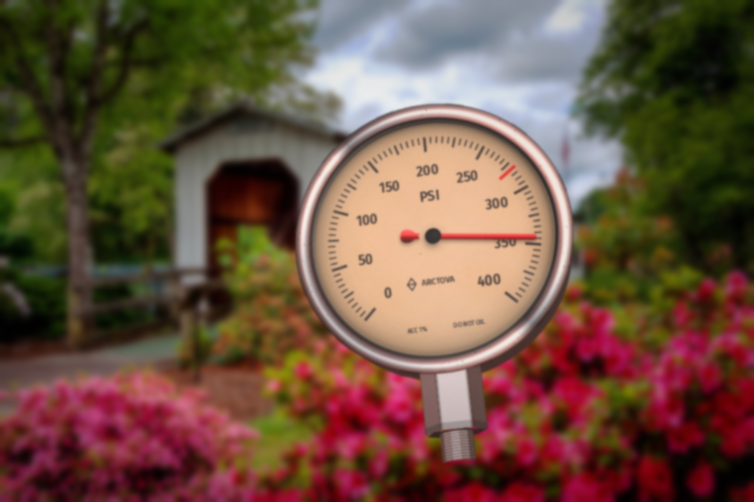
345 psi
